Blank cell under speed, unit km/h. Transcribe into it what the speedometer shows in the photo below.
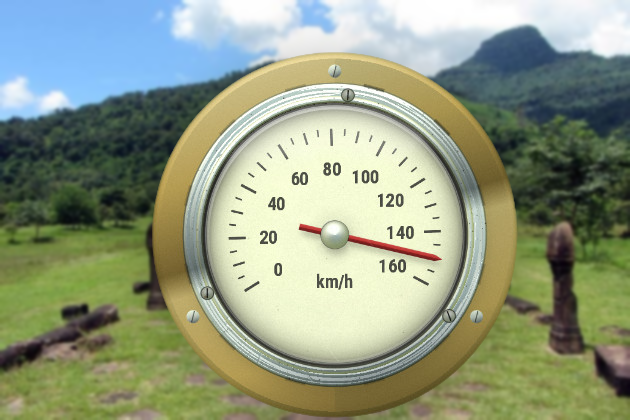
150 km/h
